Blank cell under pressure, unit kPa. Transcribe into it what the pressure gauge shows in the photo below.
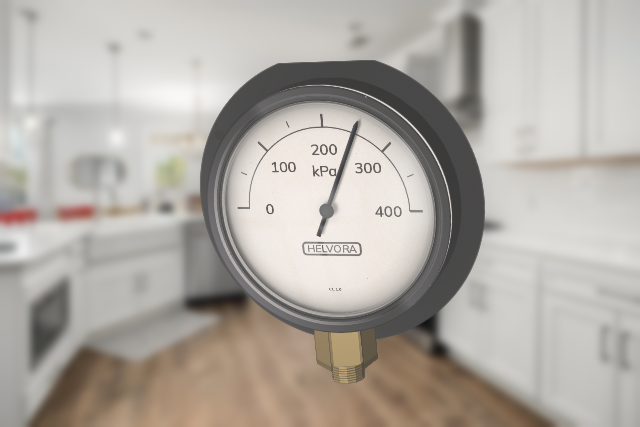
250 kPa
